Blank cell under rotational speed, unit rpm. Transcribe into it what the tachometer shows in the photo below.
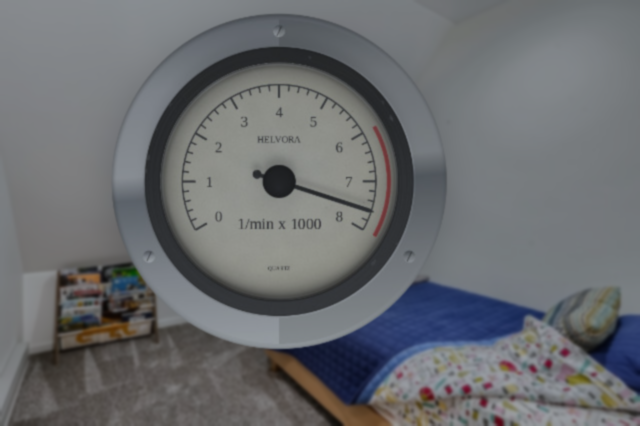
7600 rpm
